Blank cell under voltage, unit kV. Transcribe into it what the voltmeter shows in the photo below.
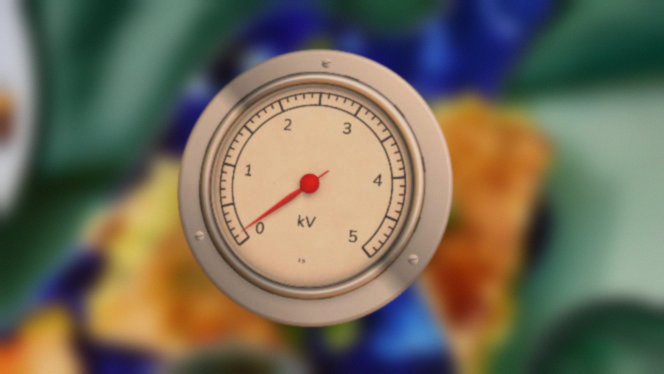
0.1 kV
